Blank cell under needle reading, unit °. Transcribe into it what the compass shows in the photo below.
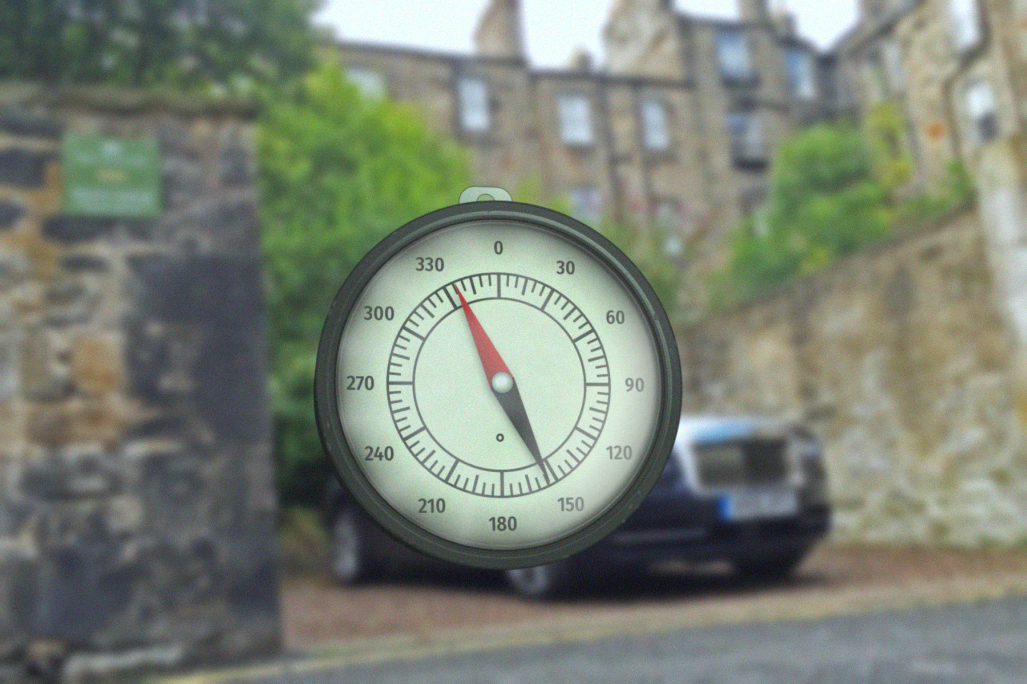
335 °
